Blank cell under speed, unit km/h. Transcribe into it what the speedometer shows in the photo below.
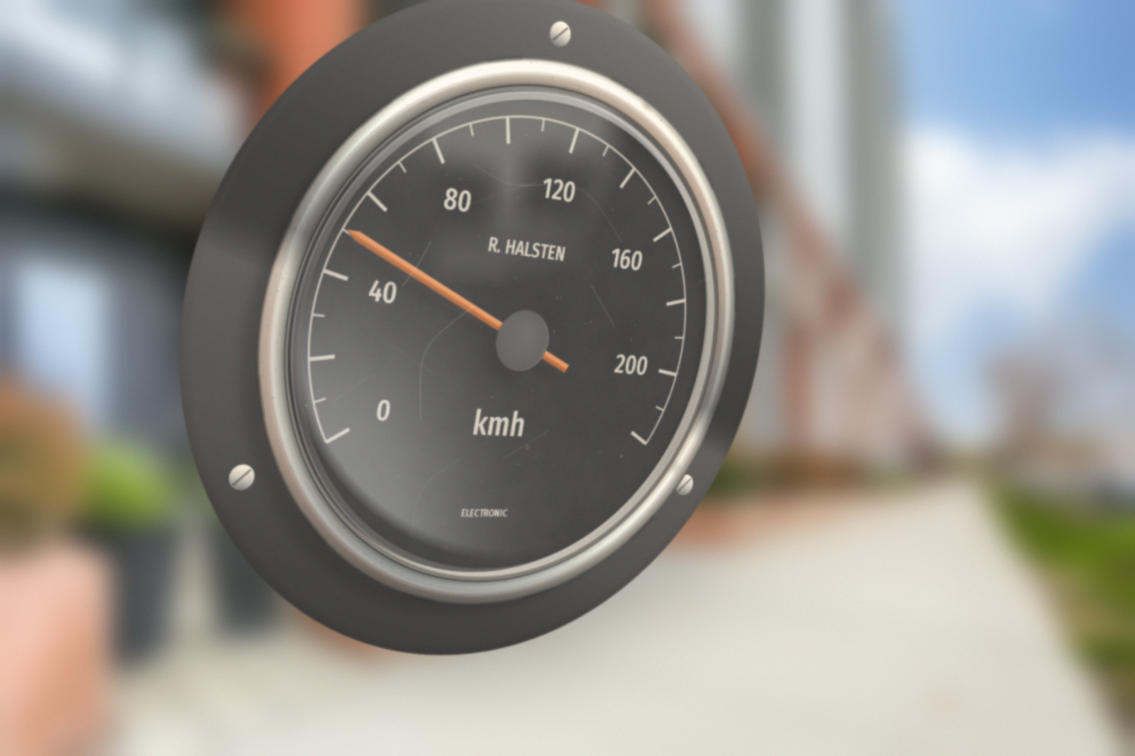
50 km/h
